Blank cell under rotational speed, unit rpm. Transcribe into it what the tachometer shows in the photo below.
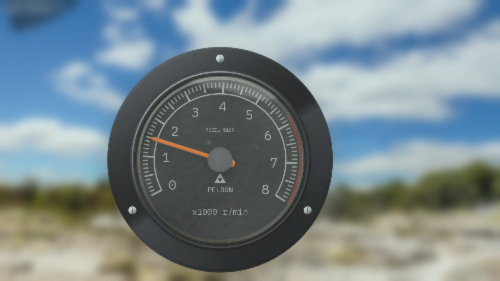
1500 rpm
